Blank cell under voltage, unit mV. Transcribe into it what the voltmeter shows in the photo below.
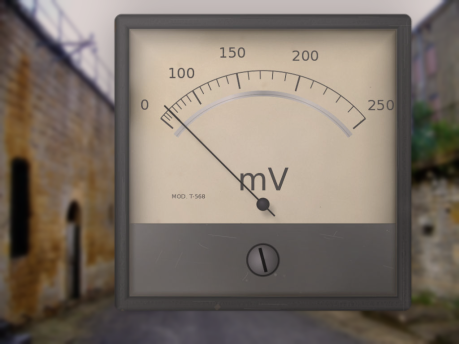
50 mV
